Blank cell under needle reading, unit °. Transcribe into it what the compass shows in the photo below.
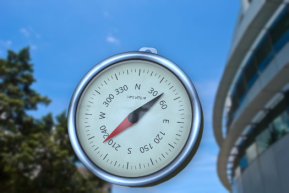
225 °
